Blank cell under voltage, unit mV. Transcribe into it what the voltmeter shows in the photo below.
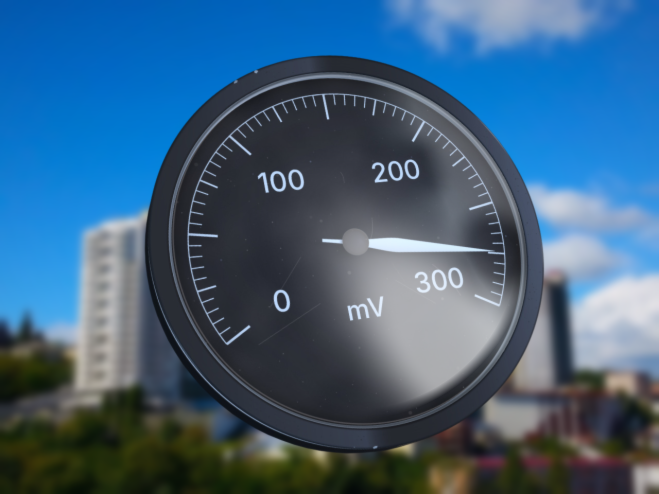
275 mV
